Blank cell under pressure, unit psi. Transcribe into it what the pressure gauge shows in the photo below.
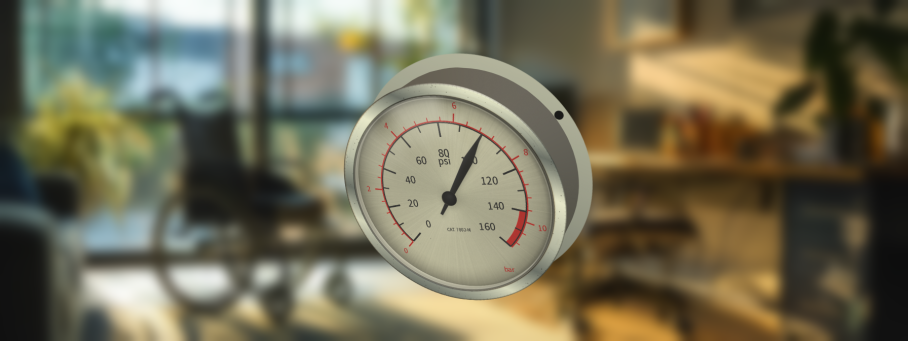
100 psi
